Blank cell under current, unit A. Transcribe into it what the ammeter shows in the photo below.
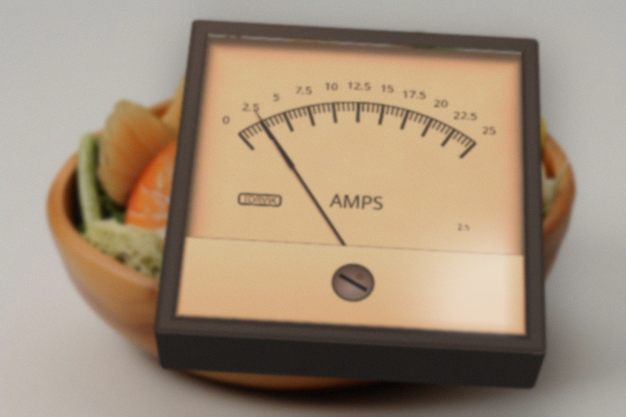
2.5 A
